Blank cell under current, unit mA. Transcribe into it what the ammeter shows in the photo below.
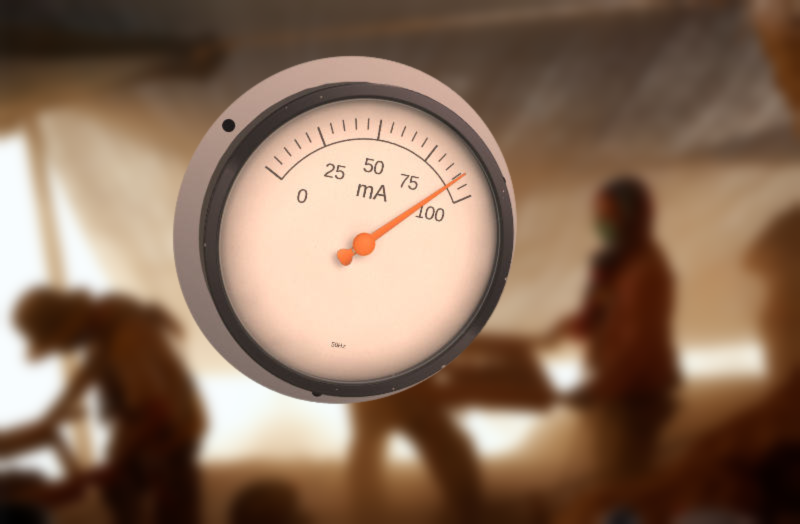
90 mA
